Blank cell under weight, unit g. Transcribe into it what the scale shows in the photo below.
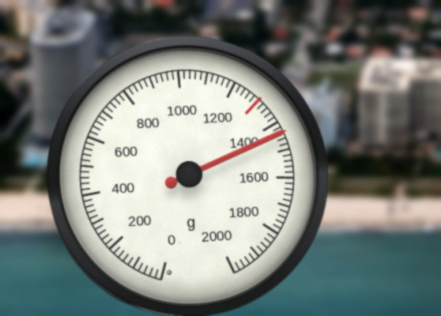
1440 g
